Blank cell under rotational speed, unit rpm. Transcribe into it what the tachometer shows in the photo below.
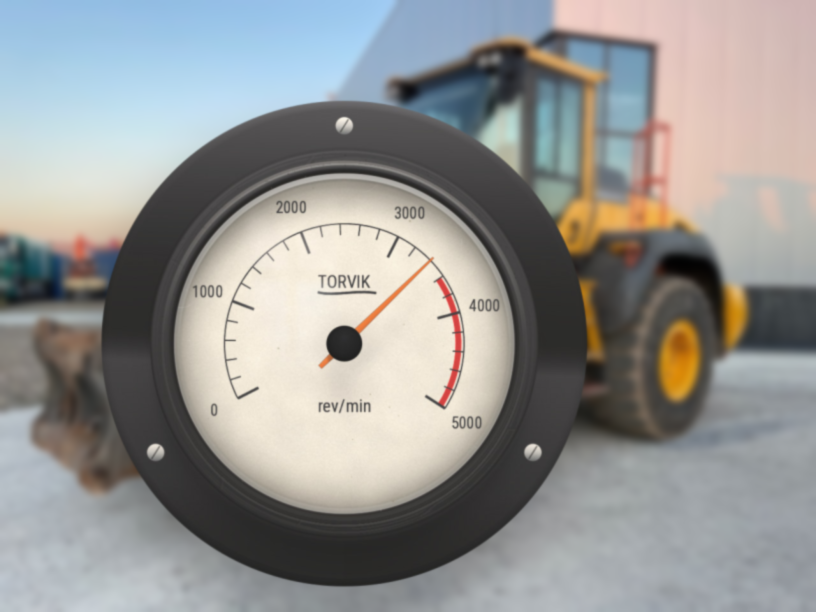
3400 rpm
